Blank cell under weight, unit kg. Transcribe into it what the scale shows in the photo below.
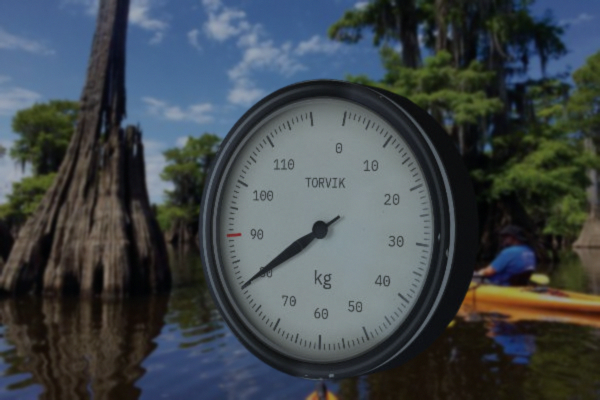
80 kg
